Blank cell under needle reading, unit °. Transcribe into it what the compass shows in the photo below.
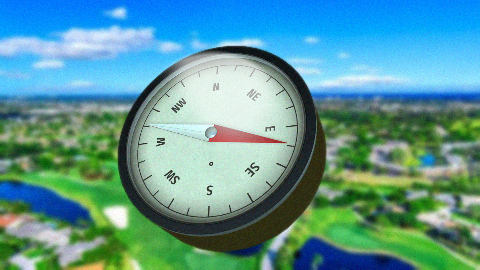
105 °
